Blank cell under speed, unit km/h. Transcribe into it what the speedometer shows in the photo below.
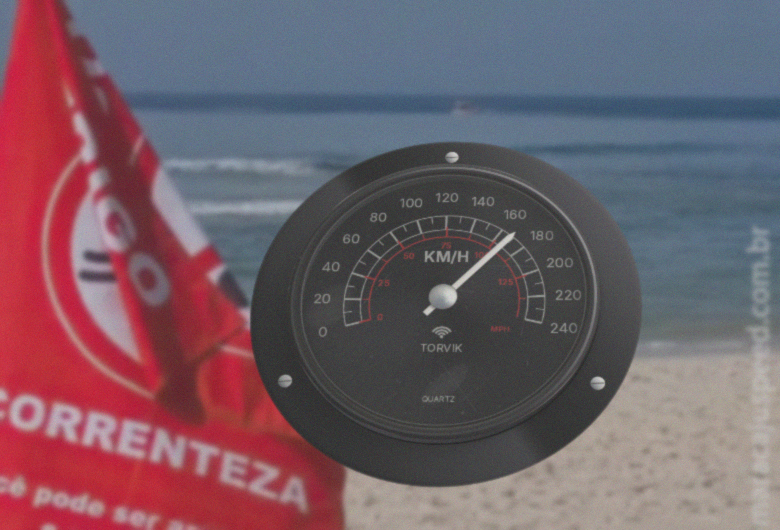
170 km/h
